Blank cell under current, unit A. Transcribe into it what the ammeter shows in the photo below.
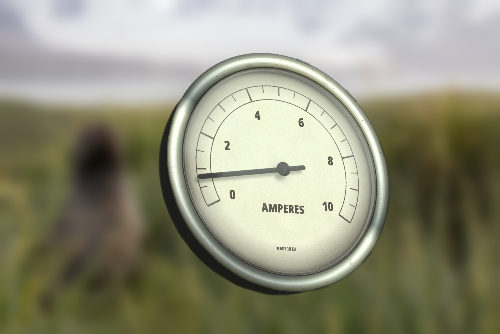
0.75 A
